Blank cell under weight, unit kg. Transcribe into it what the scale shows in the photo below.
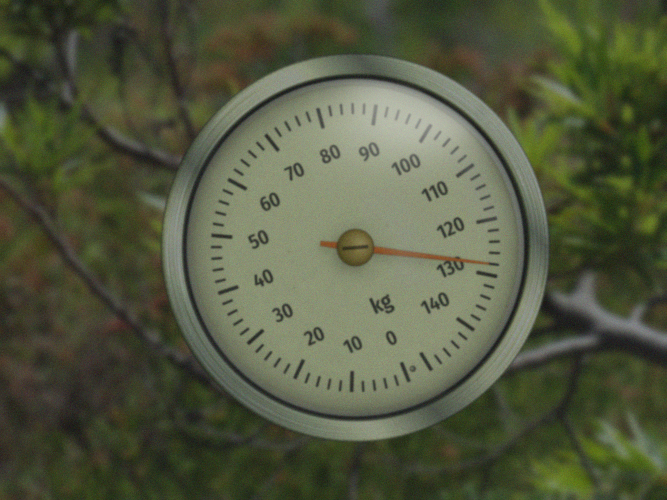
128 kg
